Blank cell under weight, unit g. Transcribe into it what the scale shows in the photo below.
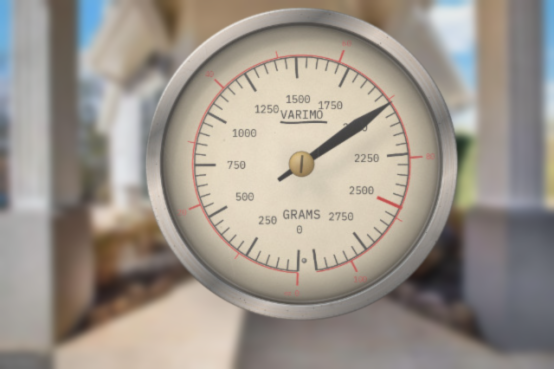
2000 g
